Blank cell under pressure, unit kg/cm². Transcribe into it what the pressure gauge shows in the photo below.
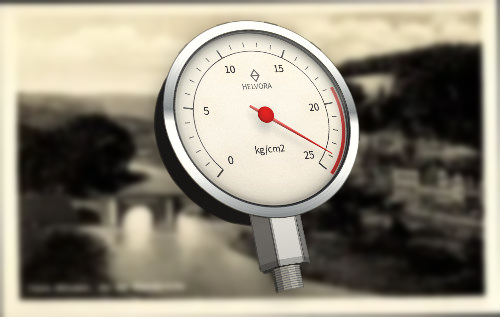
24 kg/cm²
